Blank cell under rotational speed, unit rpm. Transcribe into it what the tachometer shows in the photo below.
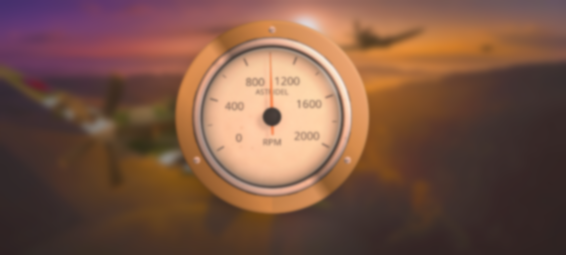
1000 rpm
